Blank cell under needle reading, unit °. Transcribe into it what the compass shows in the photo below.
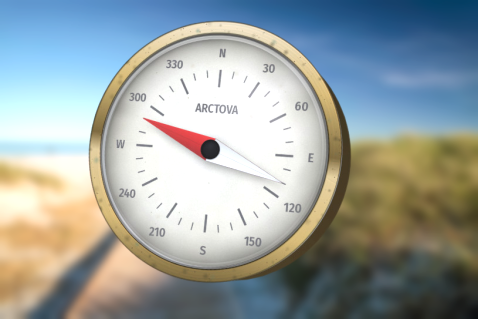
290 °
